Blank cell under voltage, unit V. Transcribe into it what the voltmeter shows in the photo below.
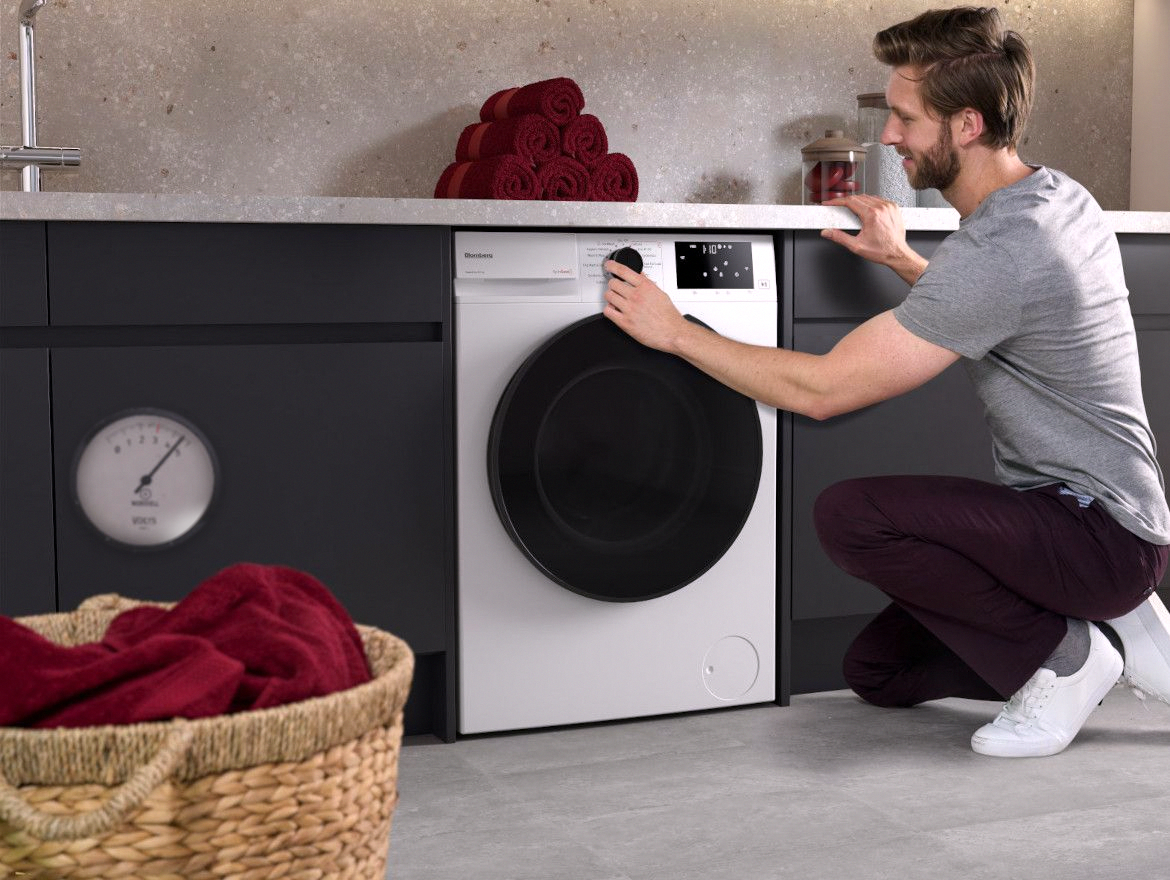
4.5 V
